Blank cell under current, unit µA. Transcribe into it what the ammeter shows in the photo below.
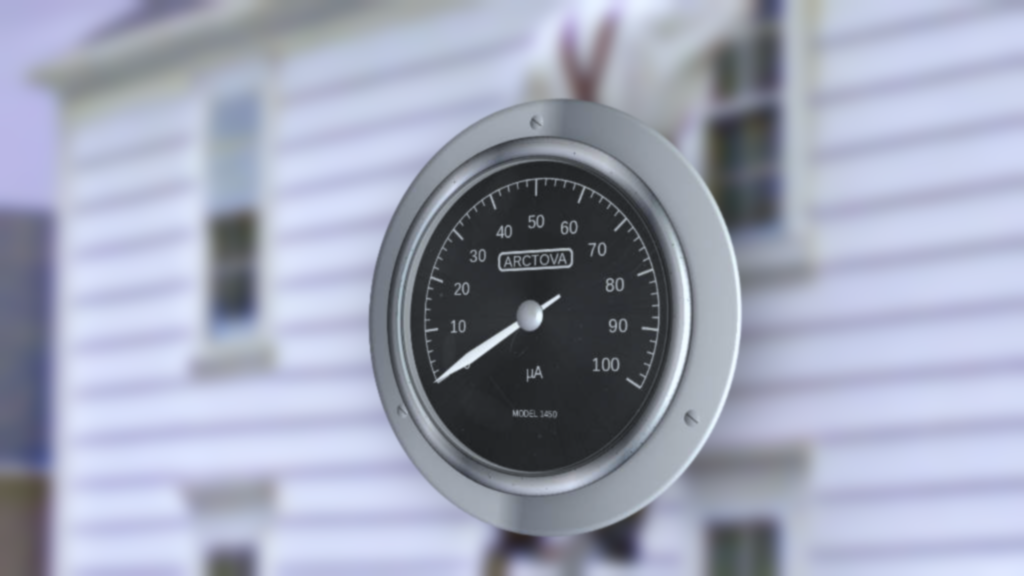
0 µA
